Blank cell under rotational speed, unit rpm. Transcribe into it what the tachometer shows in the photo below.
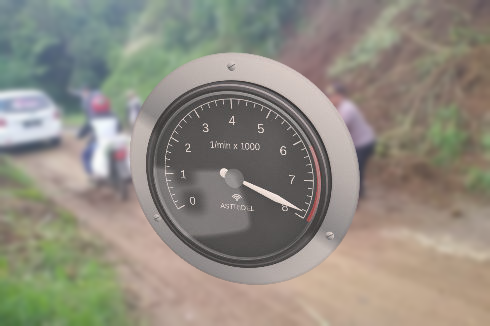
7800 rpm
